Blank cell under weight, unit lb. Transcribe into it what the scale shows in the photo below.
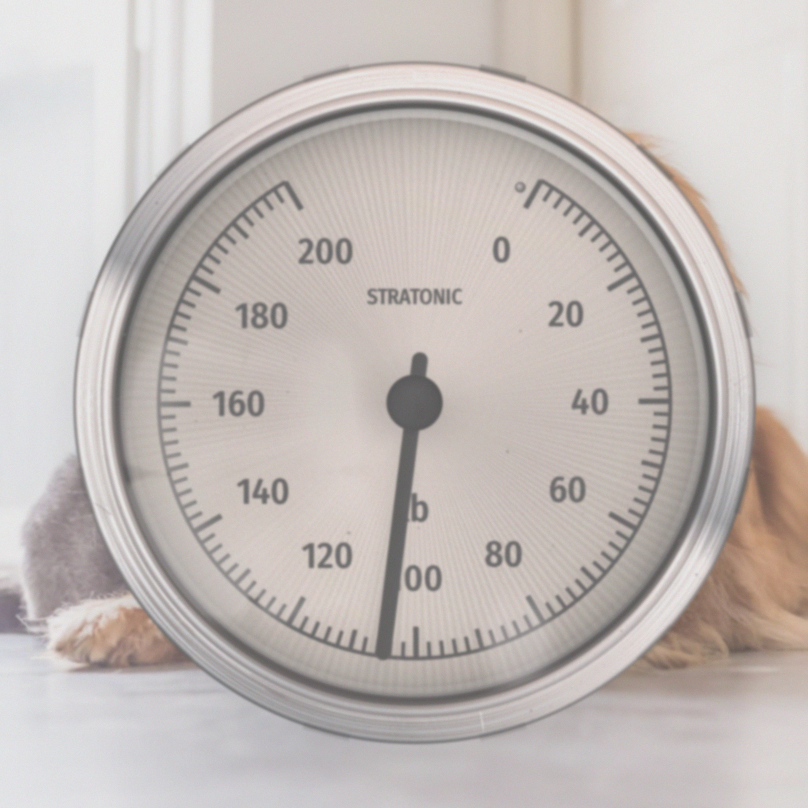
105 lb
